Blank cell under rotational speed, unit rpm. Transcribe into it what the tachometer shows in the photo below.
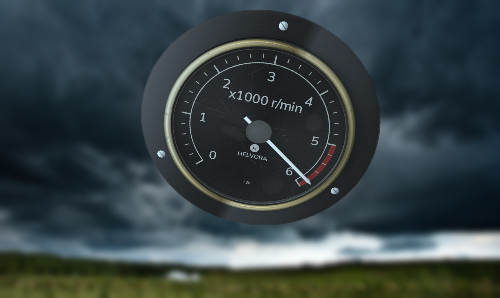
5800 rpm
